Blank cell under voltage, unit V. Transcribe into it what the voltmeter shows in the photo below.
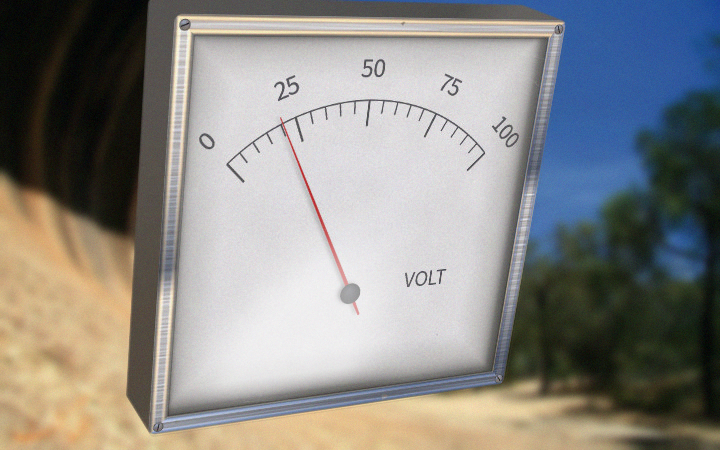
20 V
